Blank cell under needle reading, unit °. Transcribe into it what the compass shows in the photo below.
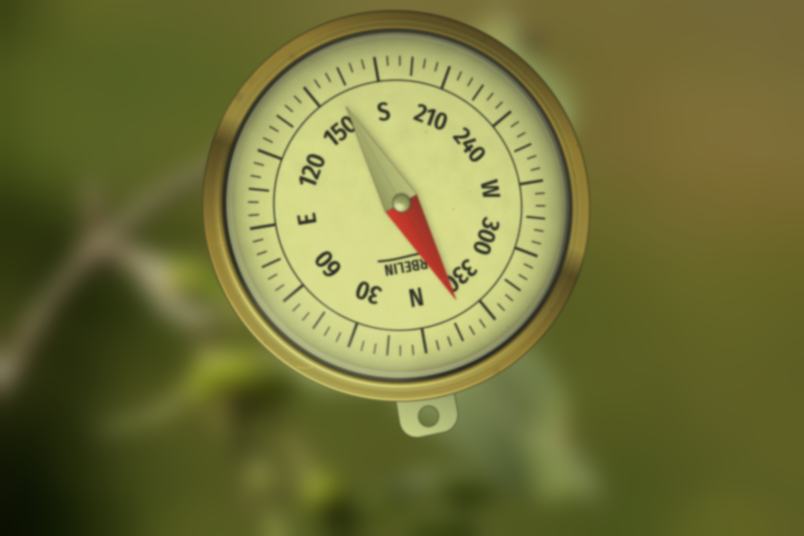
340 °
